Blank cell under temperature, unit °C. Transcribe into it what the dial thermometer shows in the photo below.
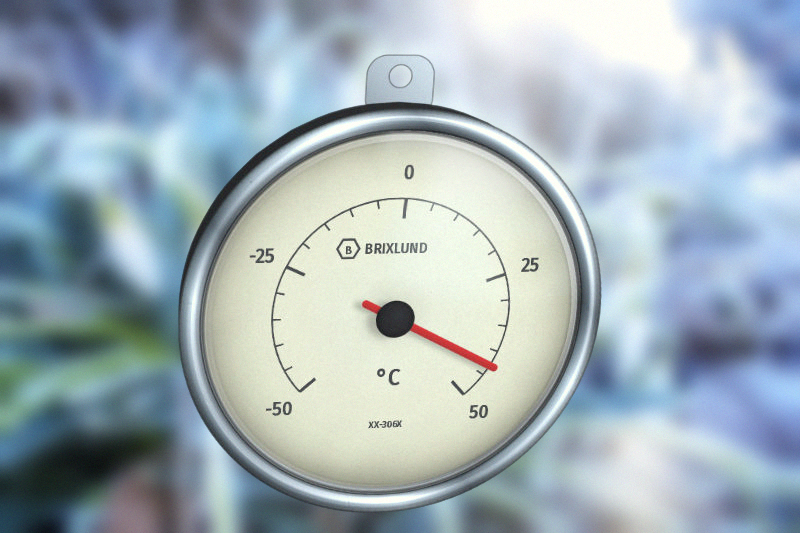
42.5 °C
